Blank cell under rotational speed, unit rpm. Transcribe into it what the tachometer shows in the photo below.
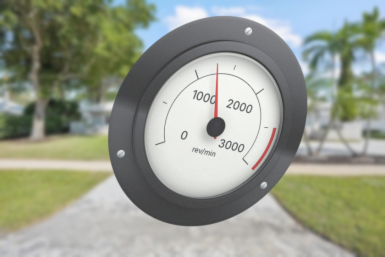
1250 rpm
